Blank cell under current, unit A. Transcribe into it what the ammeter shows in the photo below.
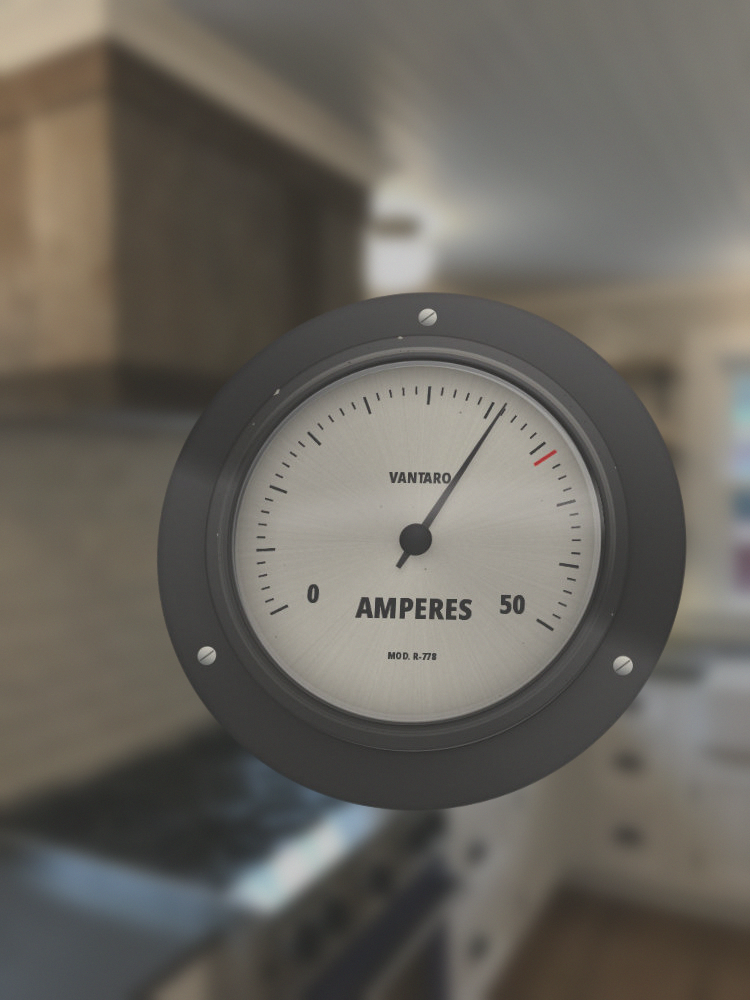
31 A
